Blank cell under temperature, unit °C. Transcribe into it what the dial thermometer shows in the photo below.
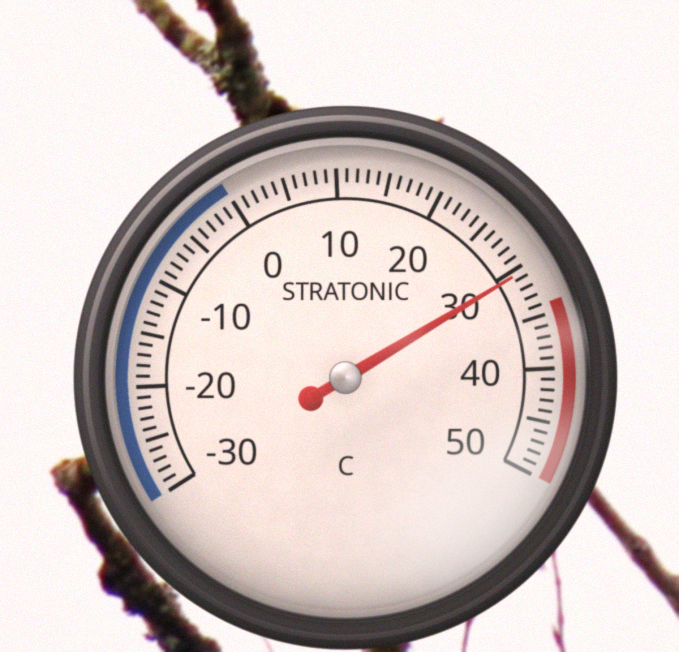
30.5 °C
